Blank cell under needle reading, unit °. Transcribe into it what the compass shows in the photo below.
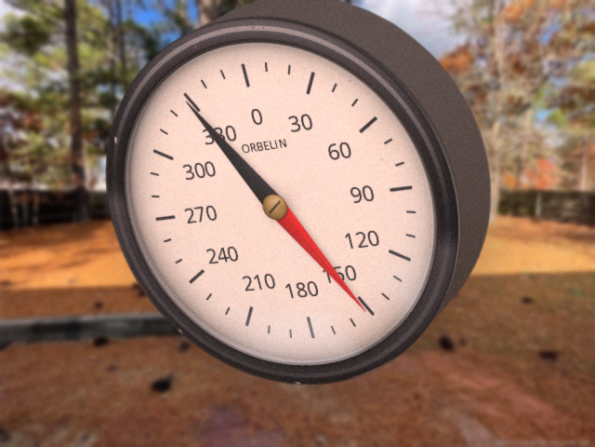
150 °
